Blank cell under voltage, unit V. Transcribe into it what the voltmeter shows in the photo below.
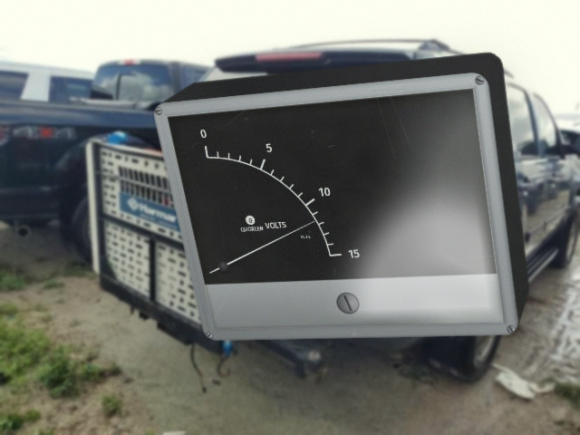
11.5 V
